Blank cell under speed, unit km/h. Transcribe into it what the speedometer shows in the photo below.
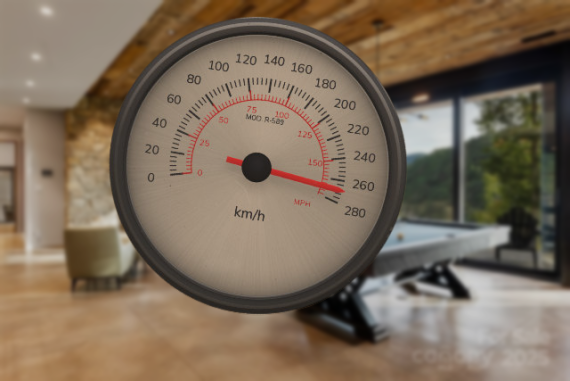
268 km/h
